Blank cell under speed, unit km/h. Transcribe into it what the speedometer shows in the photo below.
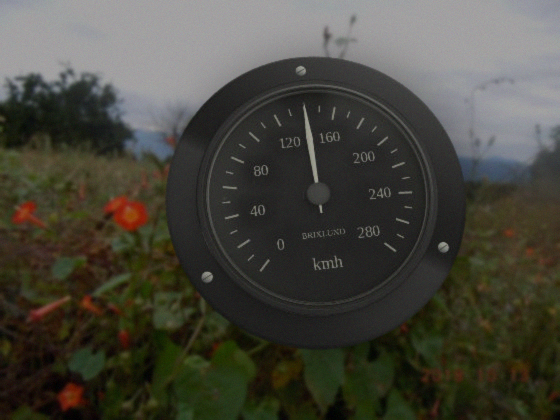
140 km/h
